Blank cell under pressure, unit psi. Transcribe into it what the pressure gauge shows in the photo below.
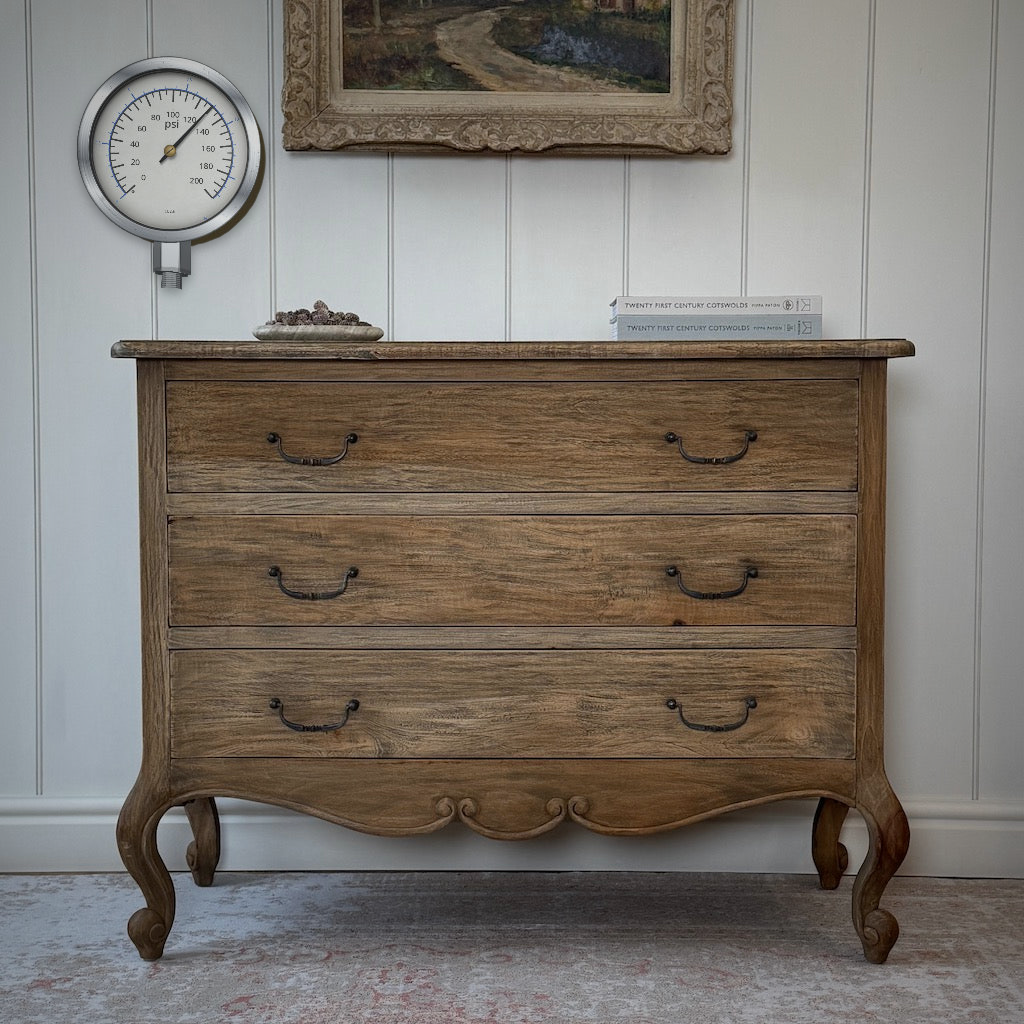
130 psi
